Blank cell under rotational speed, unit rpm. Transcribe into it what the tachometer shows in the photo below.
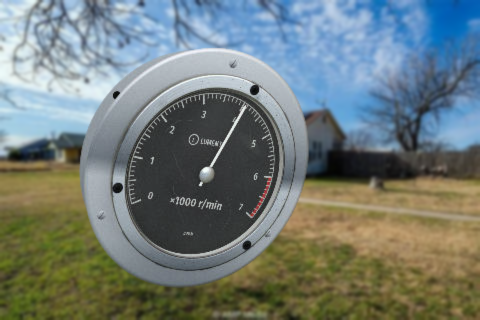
4000 rpm
